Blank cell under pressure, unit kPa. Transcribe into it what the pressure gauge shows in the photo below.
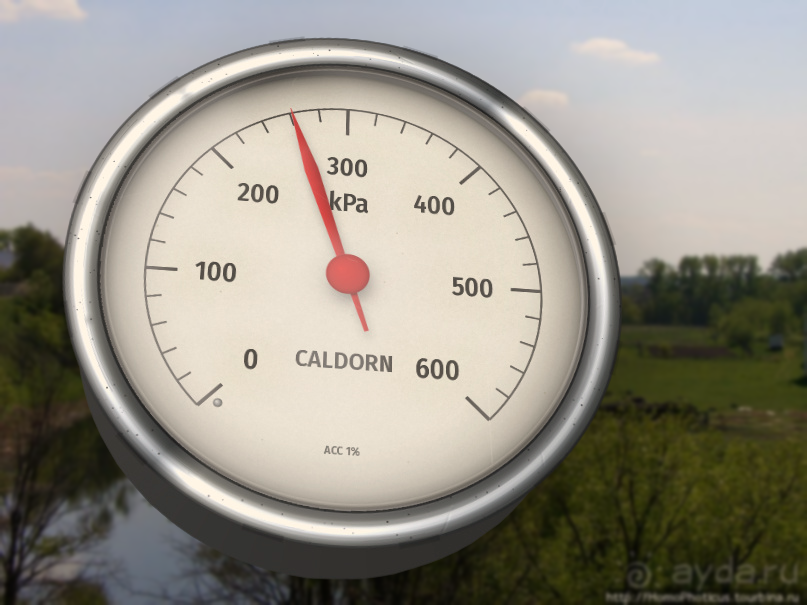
260 kPa
